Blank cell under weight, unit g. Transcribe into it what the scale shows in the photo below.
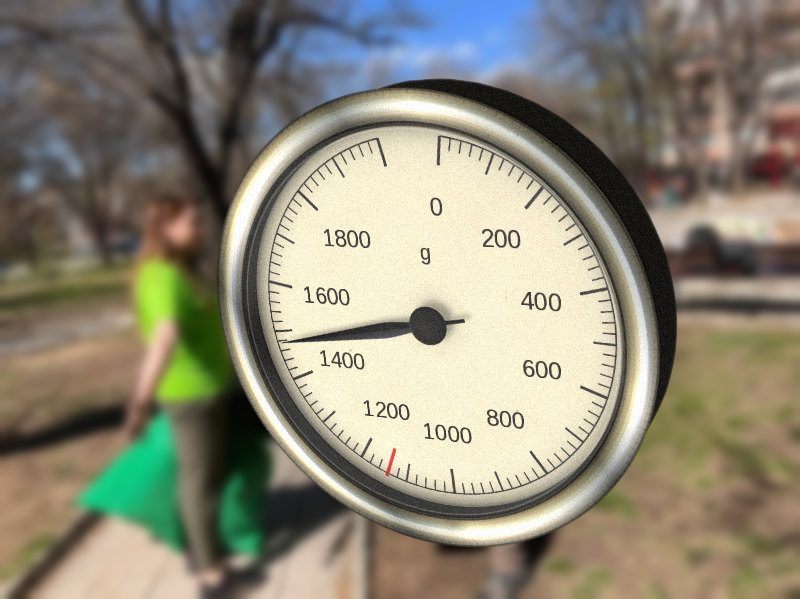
1480 g
